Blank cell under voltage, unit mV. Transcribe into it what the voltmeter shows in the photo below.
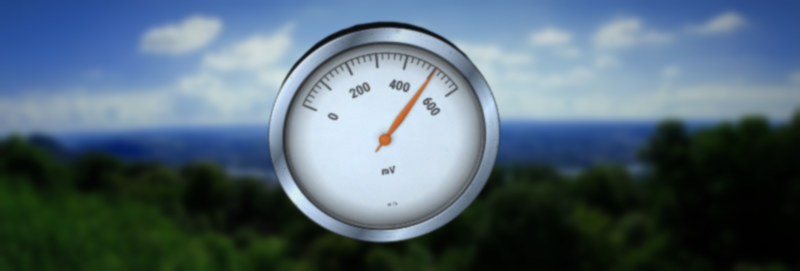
500 mV
